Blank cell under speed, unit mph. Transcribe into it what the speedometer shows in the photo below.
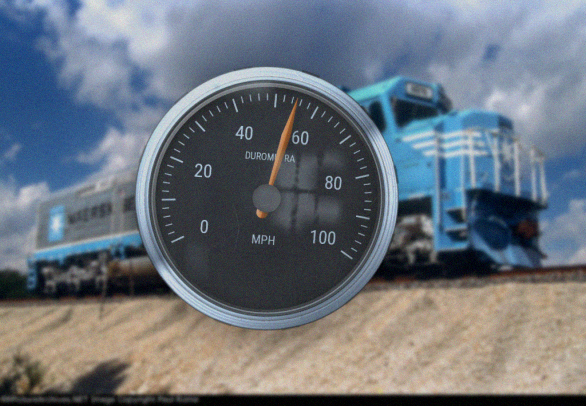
55 mph
